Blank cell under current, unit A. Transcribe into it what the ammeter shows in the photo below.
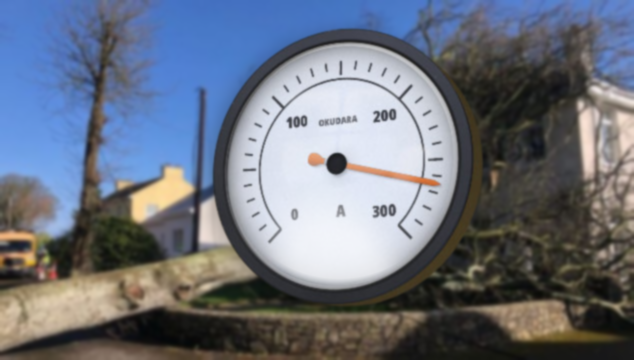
265 A
